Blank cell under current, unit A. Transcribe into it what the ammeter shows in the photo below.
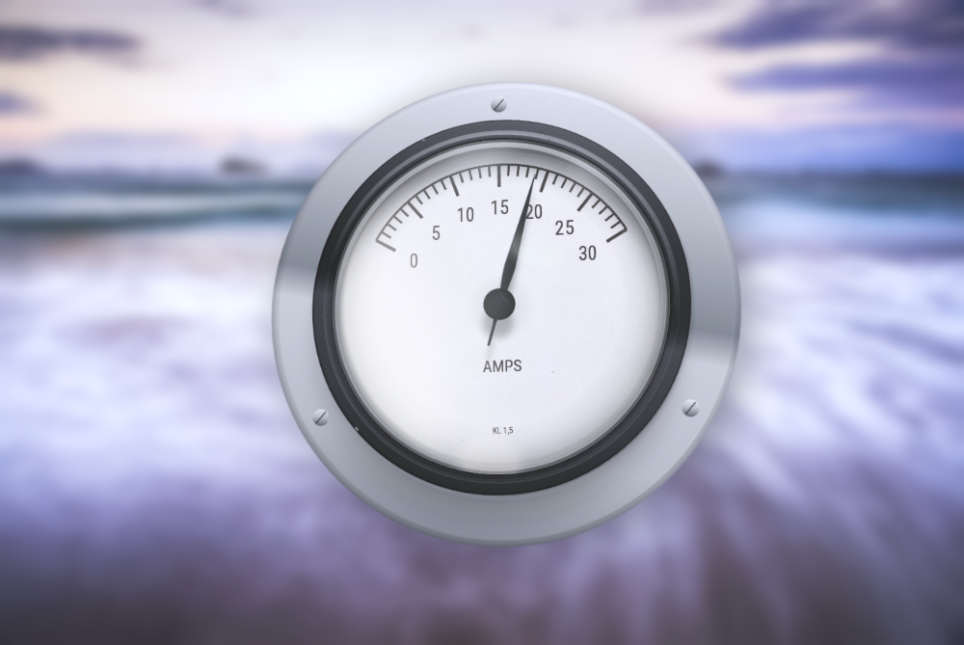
19 A
